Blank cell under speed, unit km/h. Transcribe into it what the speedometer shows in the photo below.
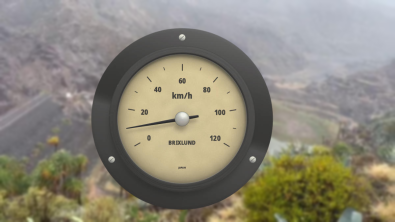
10 km/h
